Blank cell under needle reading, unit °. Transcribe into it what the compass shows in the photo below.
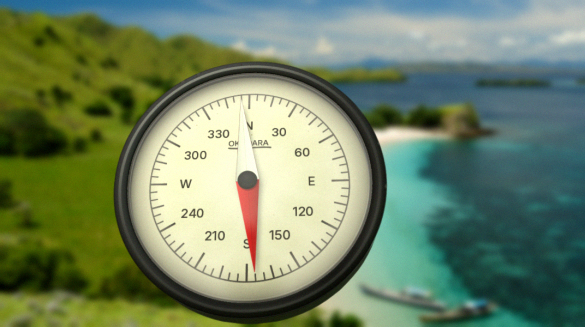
175 °
